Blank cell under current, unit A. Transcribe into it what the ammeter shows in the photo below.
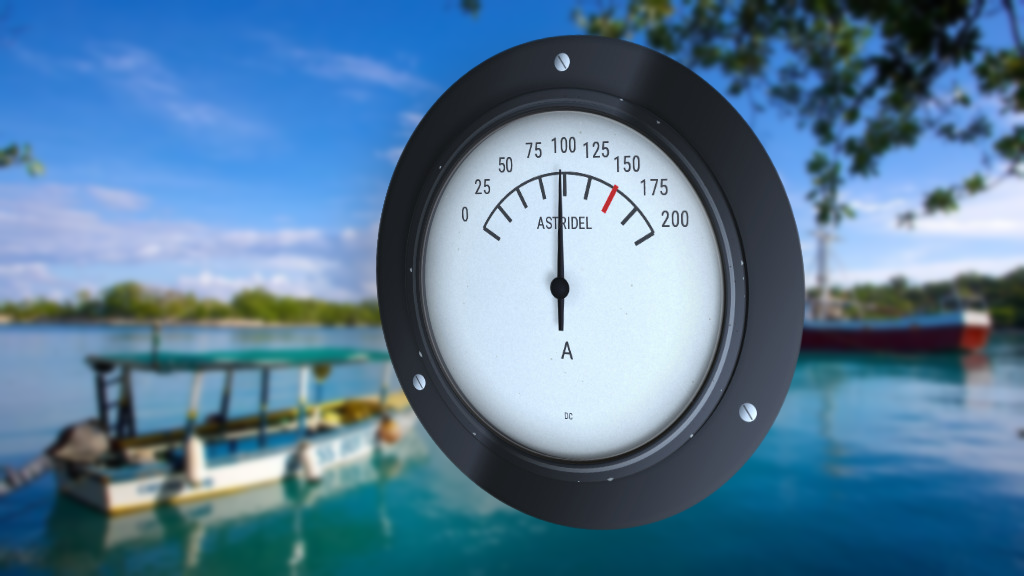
100 A
